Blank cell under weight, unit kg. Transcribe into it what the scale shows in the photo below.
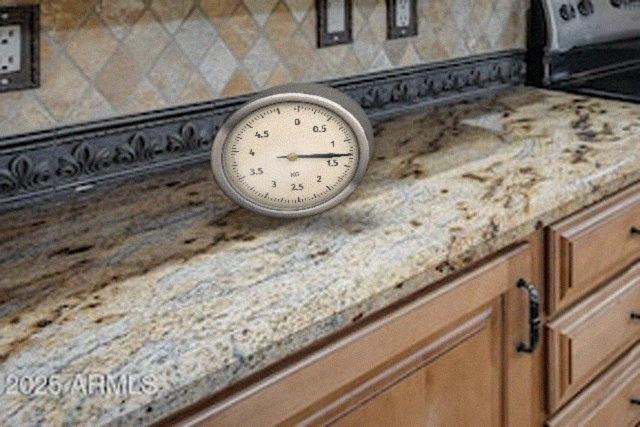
1.25 kg
